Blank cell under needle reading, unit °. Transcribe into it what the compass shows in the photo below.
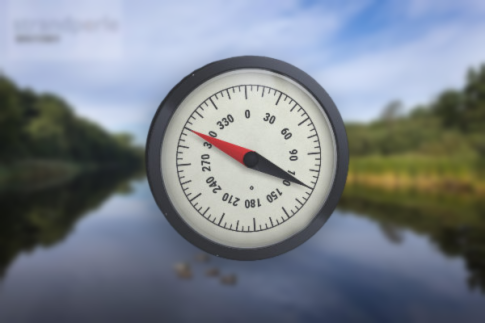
300 °
